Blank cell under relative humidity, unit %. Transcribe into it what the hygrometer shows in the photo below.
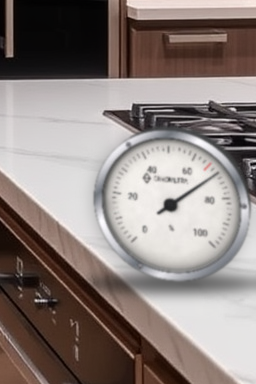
70 %
